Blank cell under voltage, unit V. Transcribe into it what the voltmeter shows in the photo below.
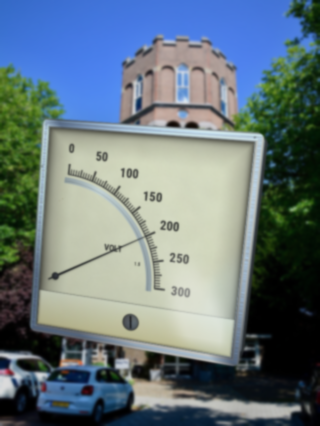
200 V
